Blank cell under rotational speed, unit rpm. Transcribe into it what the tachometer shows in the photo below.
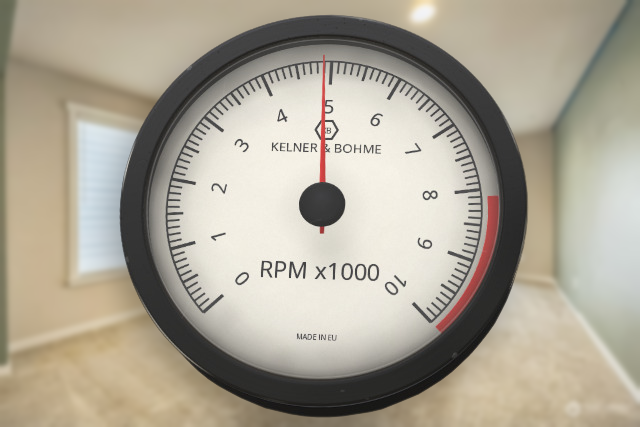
4900 rpm
